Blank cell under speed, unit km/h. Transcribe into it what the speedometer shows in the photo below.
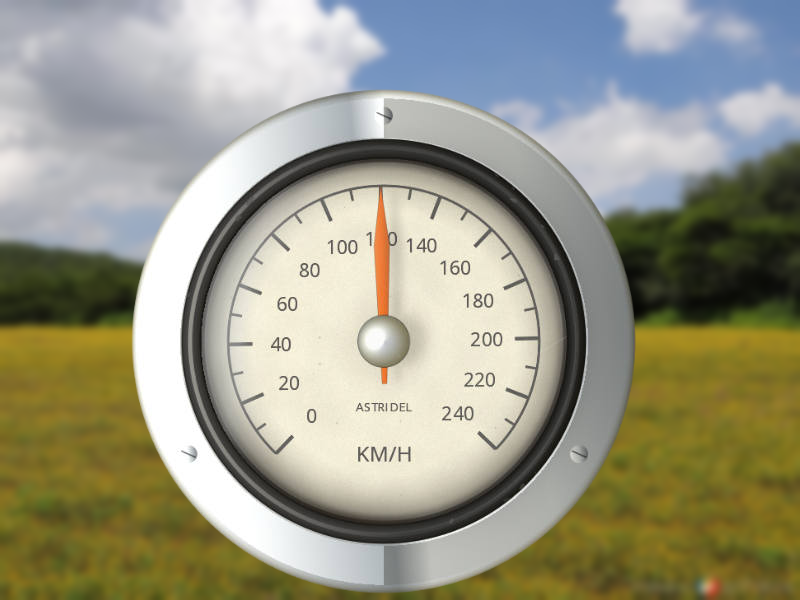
120 km/h
